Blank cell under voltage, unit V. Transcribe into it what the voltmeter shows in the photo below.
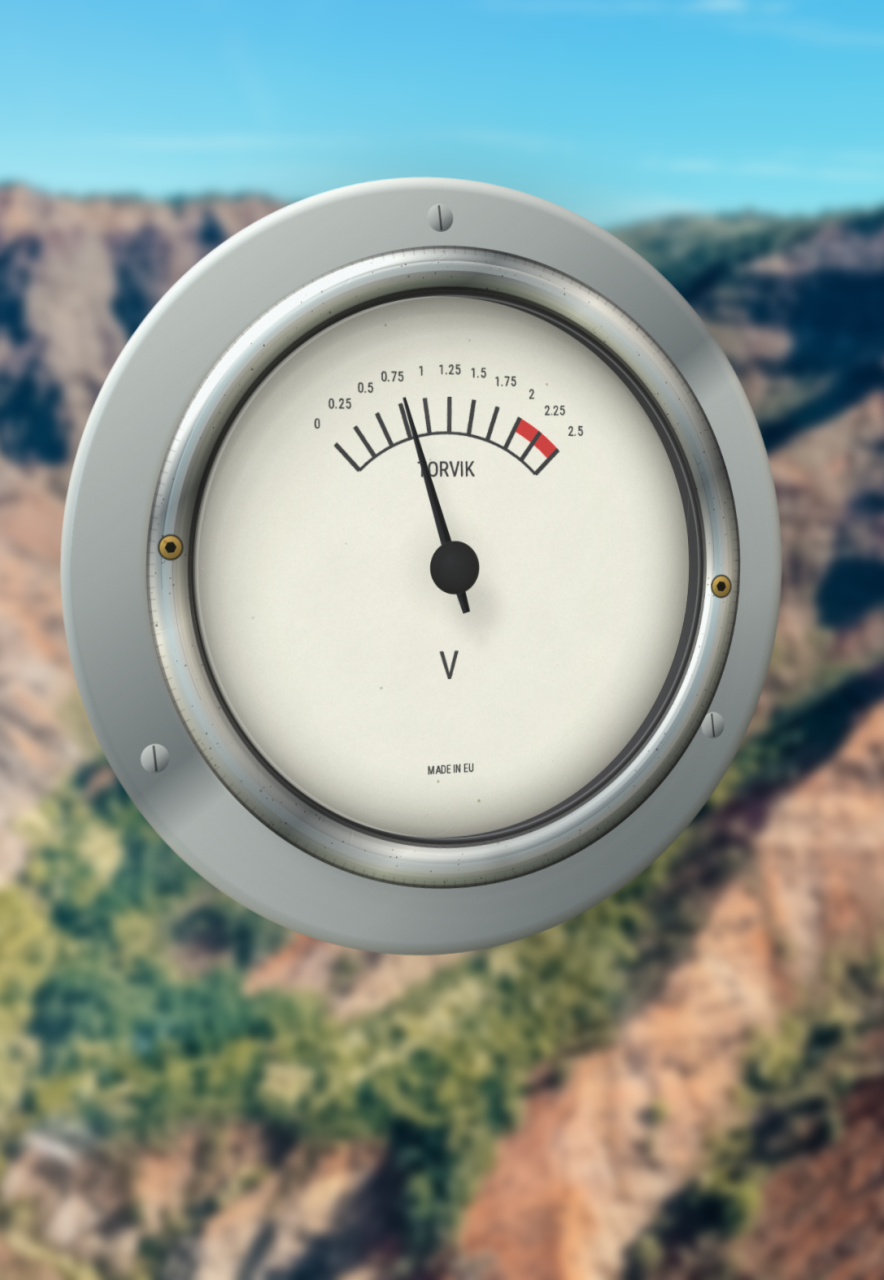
0.75 V
